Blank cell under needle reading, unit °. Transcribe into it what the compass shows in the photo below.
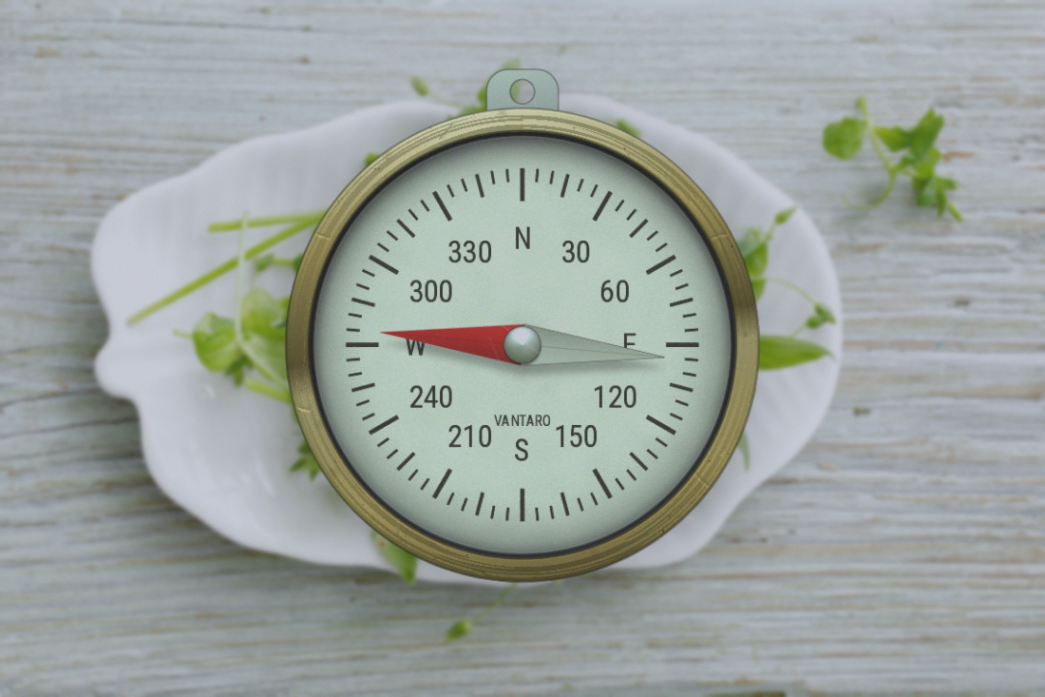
275 °
